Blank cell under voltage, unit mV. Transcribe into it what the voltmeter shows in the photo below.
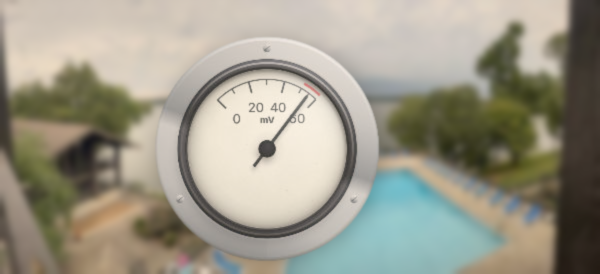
55 mV
